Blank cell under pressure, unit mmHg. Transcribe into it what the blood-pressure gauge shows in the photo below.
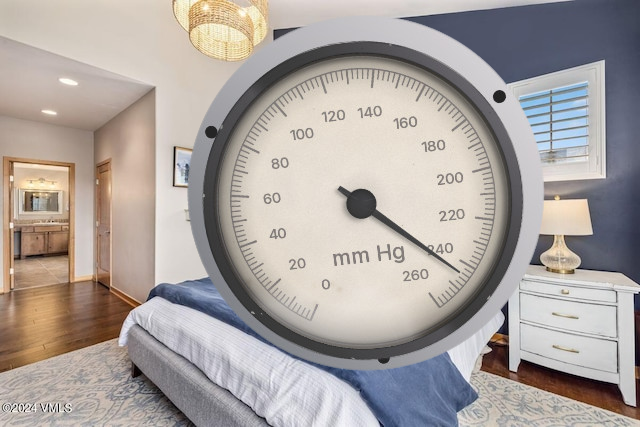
244 mmHg
